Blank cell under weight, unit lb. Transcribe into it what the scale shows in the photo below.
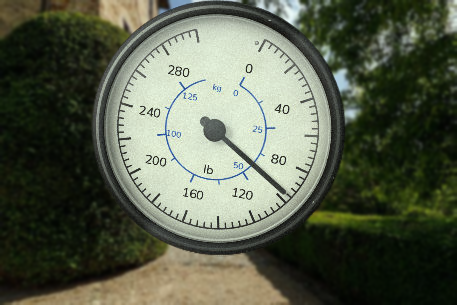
96 lb
